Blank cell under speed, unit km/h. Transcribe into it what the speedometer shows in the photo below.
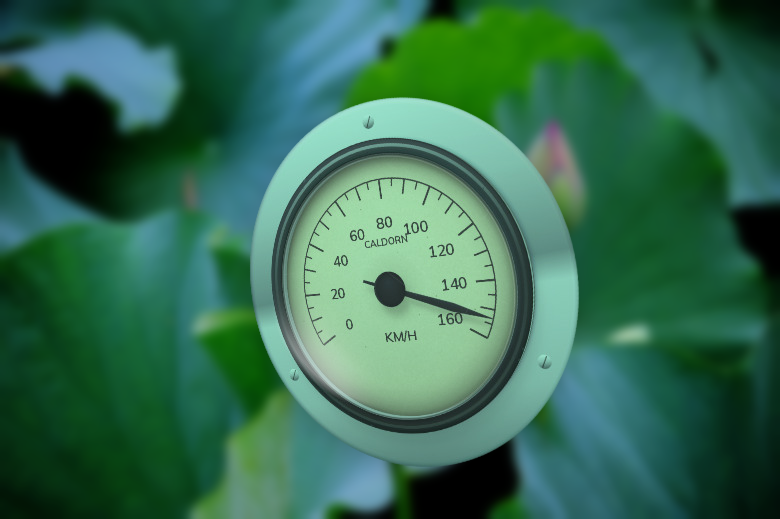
152.5 km/h
